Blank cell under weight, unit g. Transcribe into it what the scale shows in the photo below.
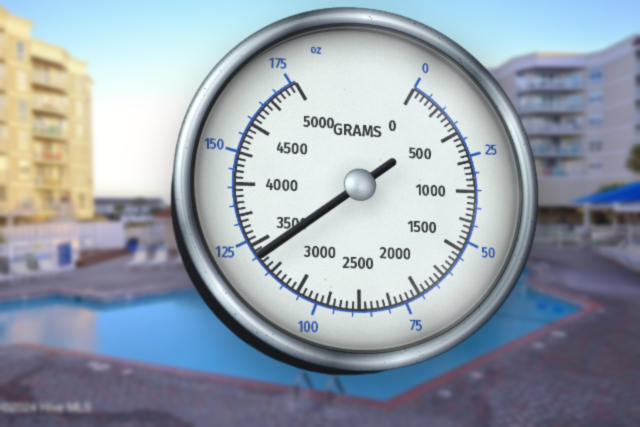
3400 g
